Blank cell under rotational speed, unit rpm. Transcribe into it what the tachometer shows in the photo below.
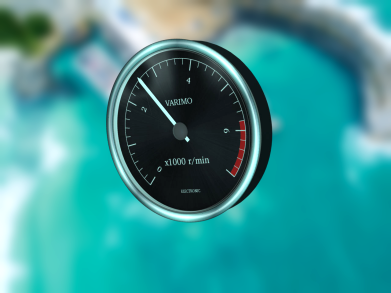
2600 rpm
